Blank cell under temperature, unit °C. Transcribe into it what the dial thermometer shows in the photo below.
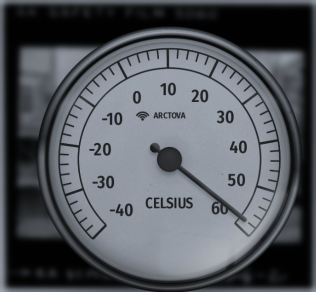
58 °C
